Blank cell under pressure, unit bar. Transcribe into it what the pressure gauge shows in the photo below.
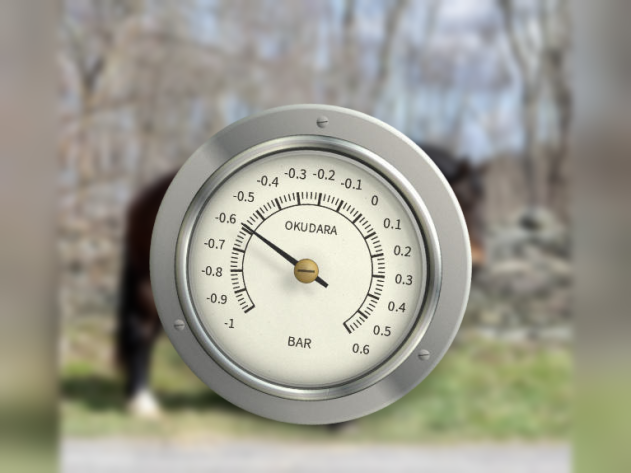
-0.58 bar
